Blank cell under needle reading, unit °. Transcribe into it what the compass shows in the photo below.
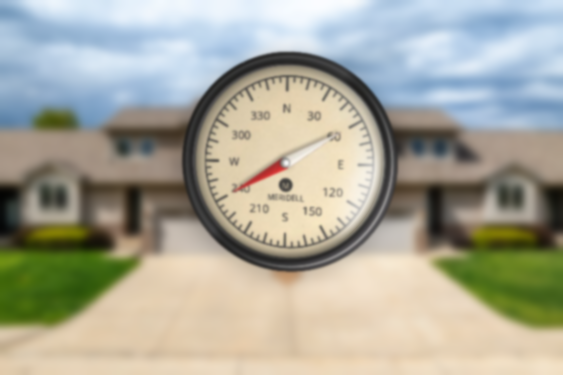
240 °
